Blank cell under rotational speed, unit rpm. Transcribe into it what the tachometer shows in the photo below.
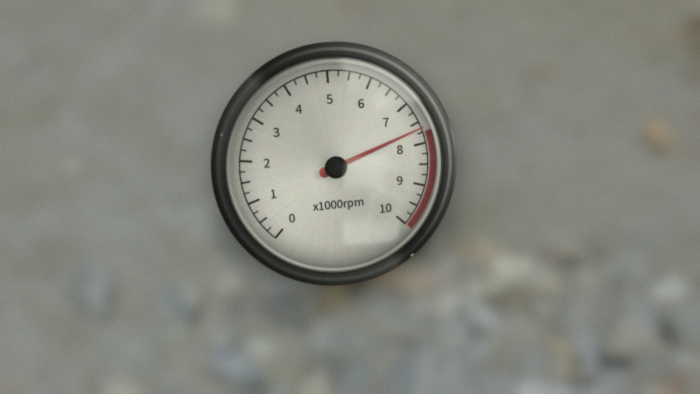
7625 rpm
